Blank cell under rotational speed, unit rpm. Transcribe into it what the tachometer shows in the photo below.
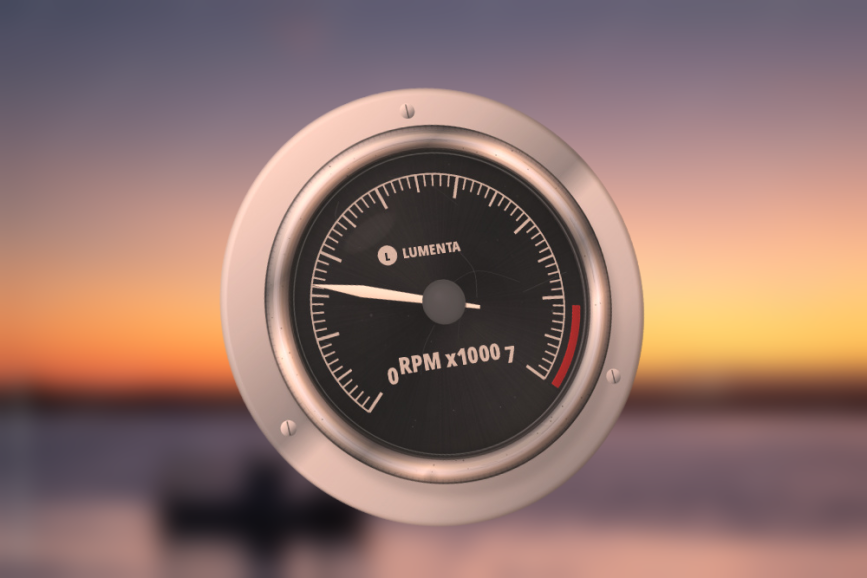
1600 rpm
